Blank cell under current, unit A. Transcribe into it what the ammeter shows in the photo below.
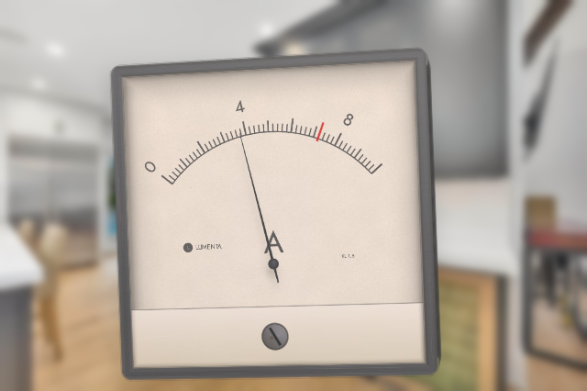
3.8 A
